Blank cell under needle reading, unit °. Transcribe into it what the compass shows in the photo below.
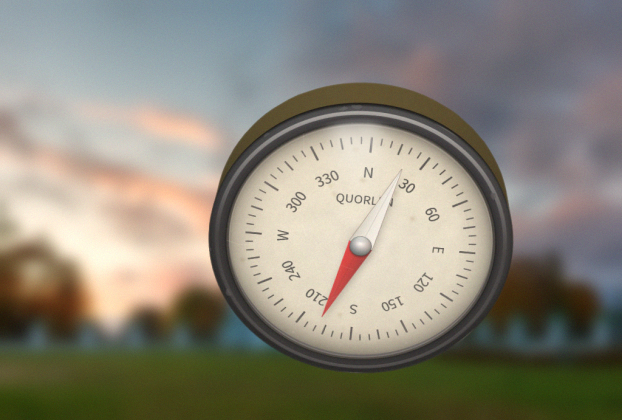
200 °
